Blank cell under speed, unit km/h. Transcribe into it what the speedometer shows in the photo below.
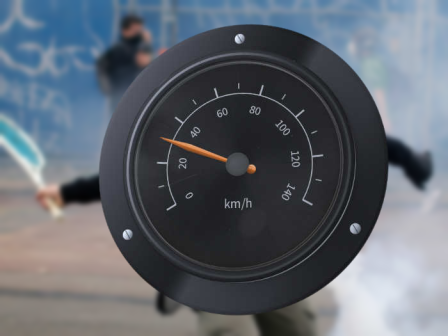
30 km/h
